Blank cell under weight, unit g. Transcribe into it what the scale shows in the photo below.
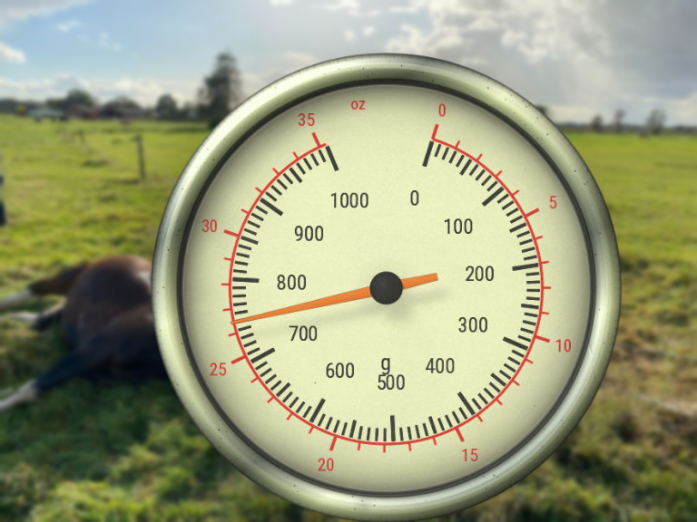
750 g
